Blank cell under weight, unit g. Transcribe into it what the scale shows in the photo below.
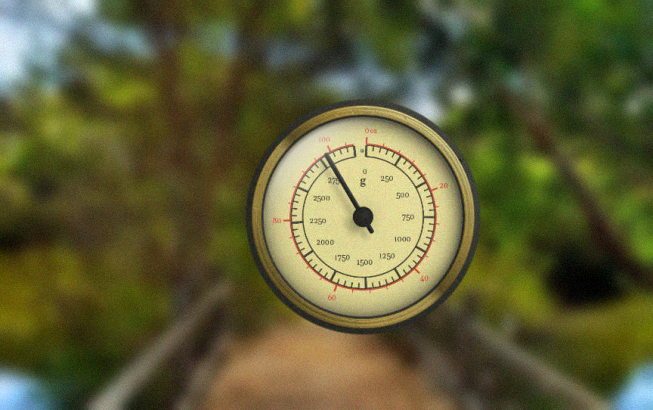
2800 g
